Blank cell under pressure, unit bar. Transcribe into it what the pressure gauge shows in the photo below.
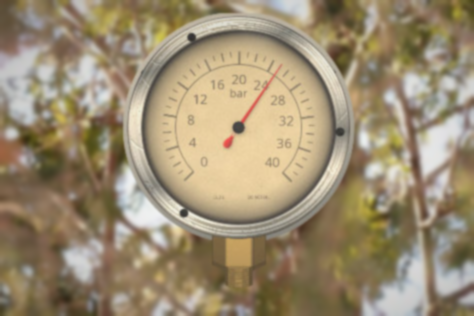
25 bar
